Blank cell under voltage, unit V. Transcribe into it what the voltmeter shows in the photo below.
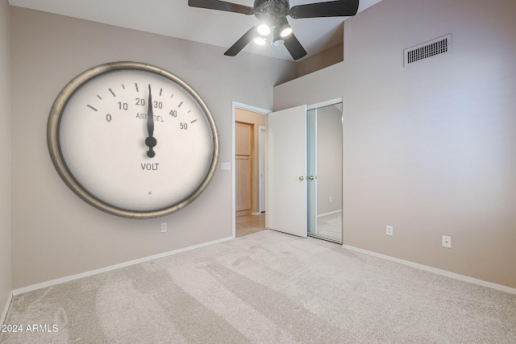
25 V
